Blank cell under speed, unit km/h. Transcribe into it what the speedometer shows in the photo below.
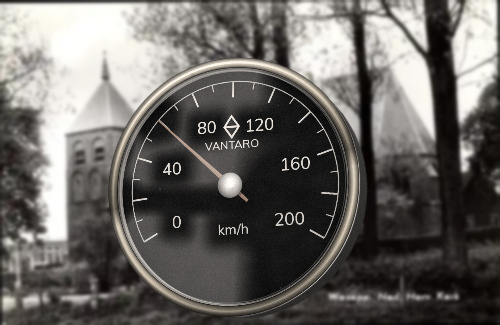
60 km/h
